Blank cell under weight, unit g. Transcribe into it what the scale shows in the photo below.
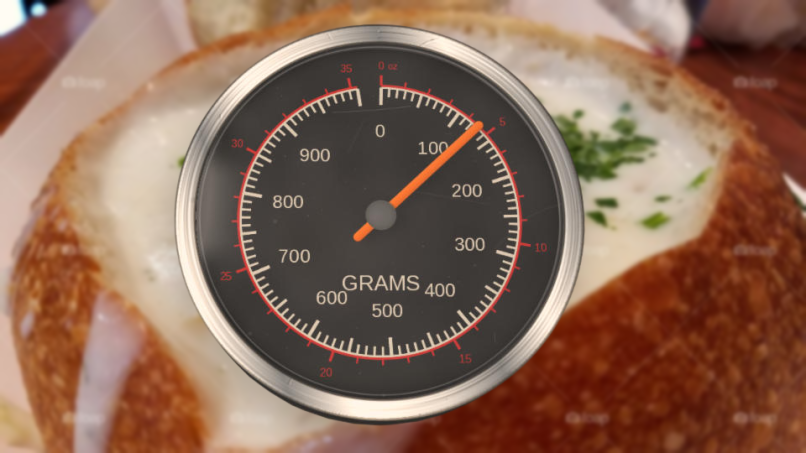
130 g
